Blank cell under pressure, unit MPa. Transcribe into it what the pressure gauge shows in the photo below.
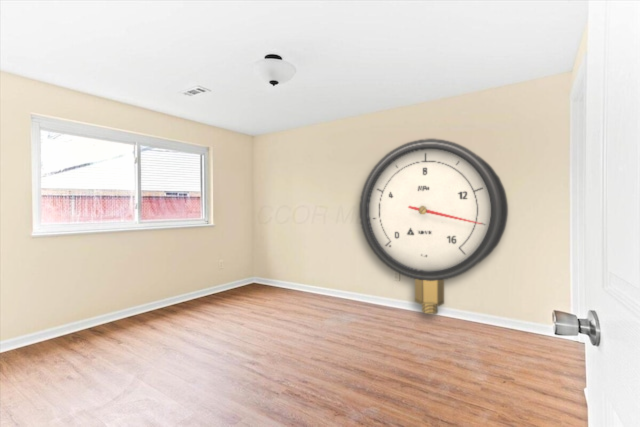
14 MPa
